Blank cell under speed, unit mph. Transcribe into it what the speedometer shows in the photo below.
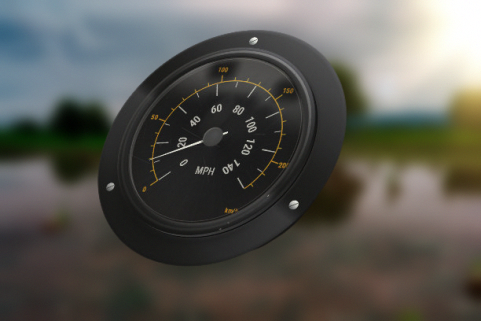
10 mph
